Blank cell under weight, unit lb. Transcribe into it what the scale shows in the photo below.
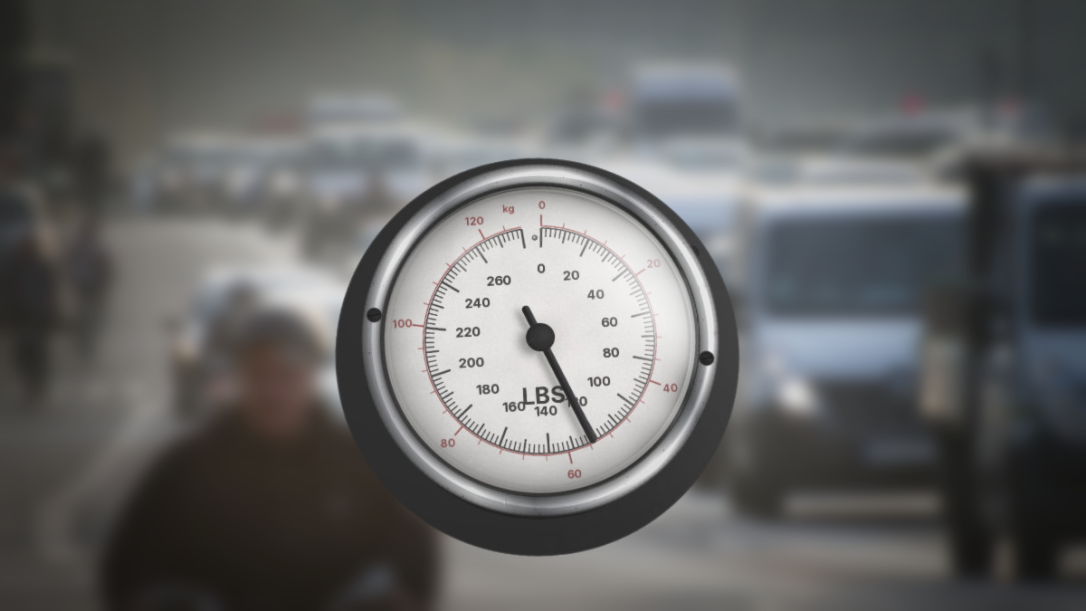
122 lb
